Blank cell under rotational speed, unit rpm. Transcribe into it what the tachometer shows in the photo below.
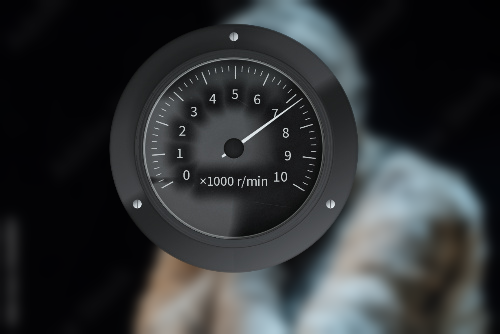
7200 rpm
